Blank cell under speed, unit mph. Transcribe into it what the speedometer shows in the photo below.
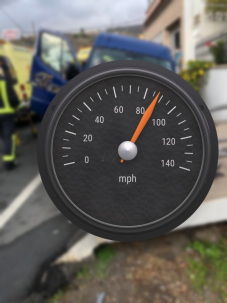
87.5 mph
